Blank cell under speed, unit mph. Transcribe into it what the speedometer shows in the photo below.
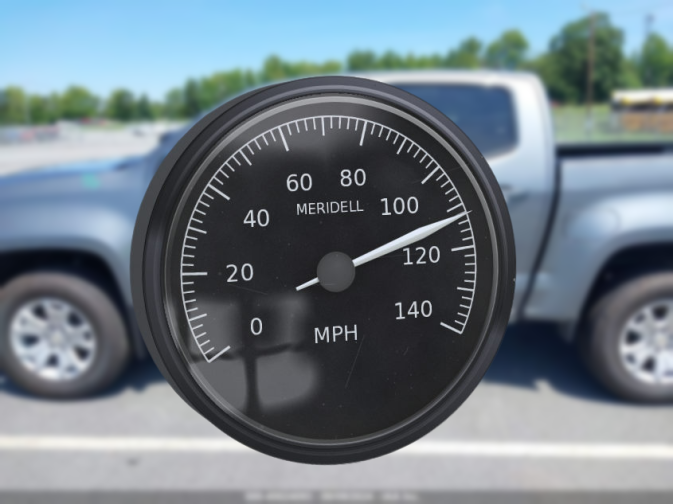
112 mph
